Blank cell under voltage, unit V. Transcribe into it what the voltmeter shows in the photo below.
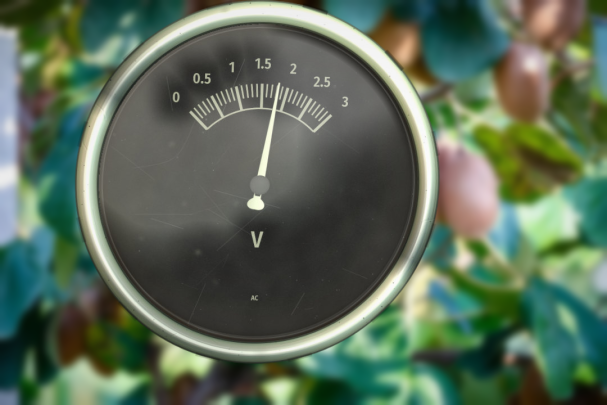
1.8 V
